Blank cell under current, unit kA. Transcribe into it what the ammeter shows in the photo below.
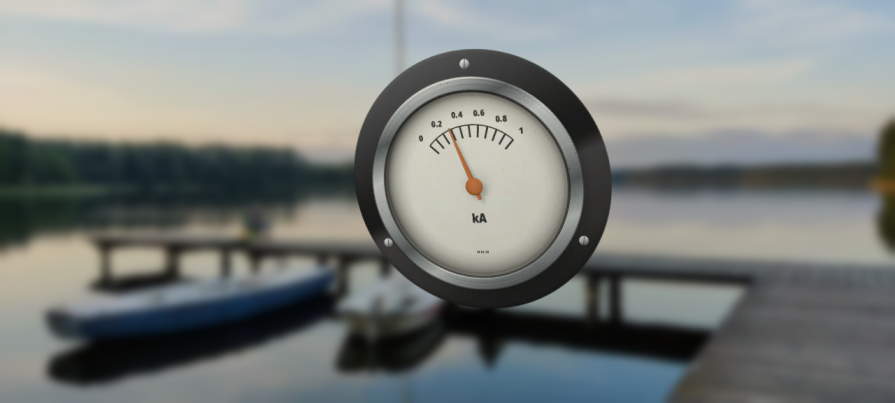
0.3 kA
